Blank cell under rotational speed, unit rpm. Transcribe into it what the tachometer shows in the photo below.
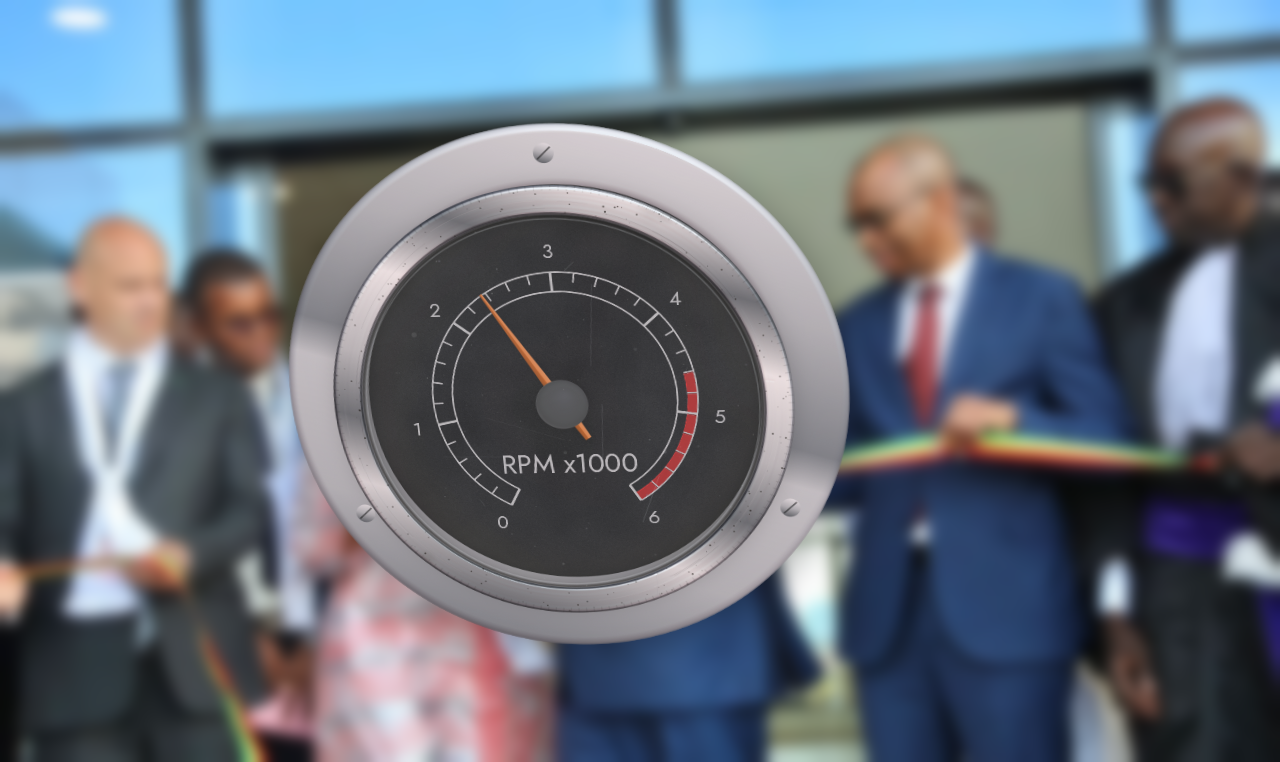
2400 rpm
